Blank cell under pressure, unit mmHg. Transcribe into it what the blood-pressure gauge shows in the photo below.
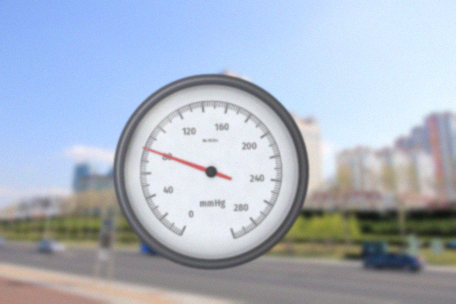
80 mmHg
